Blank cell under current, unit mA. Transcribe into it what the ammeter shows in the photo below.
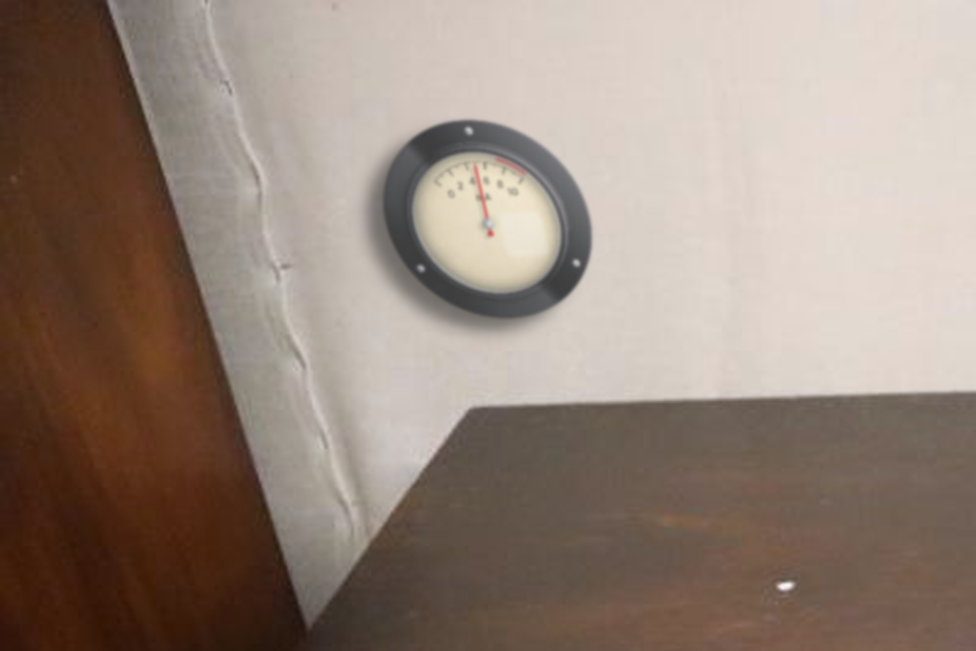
5 mA
